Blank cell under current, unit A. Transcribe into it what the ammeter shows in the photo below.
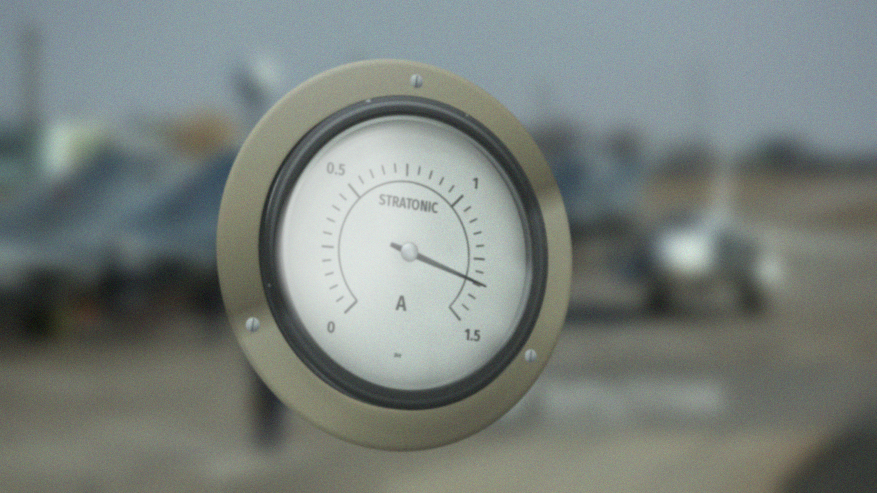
1.35 A
